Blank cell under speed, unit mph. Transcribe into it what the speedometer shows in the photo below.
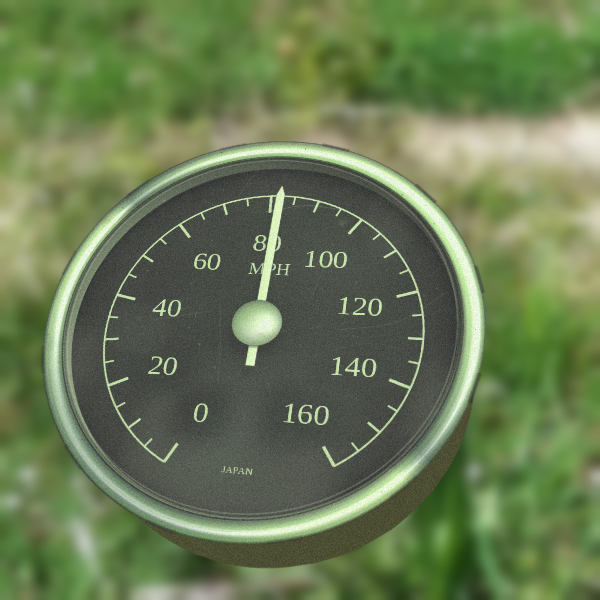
82.5 mph
